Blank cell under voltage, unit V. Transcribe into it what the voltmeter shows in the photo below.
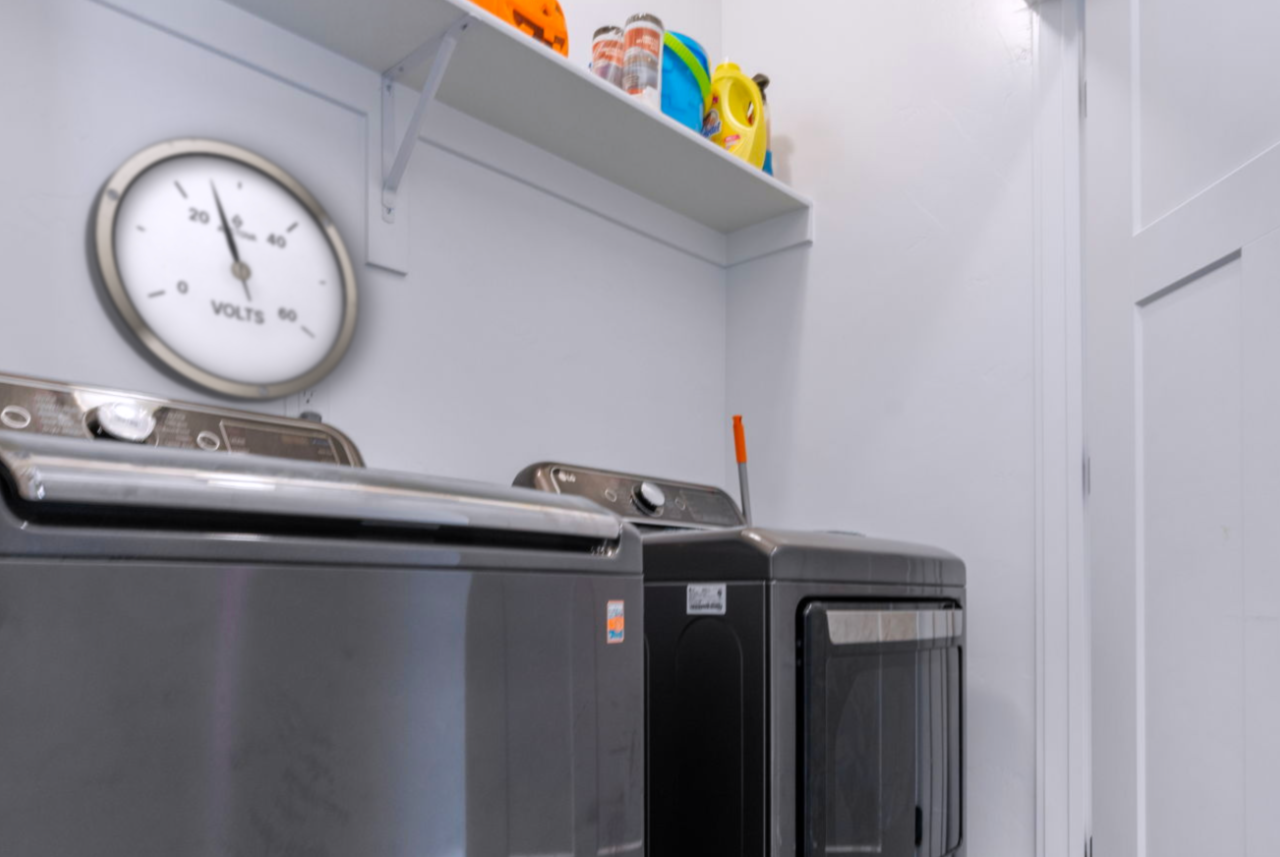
25 V
